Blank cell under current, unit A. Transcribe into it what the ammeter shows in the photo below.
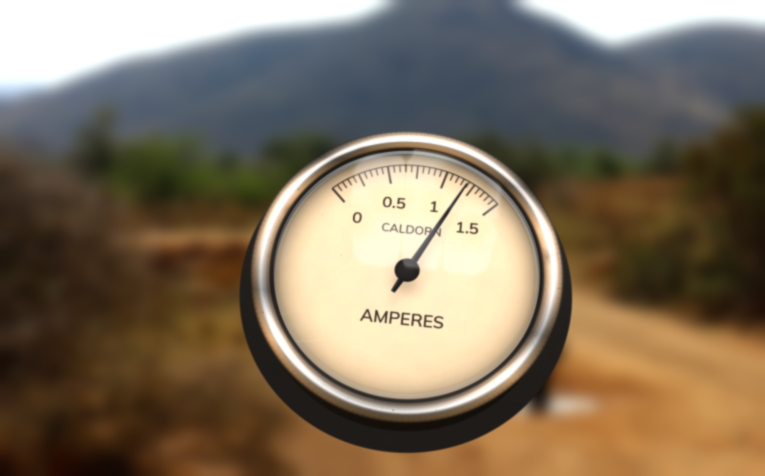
1.2 A
